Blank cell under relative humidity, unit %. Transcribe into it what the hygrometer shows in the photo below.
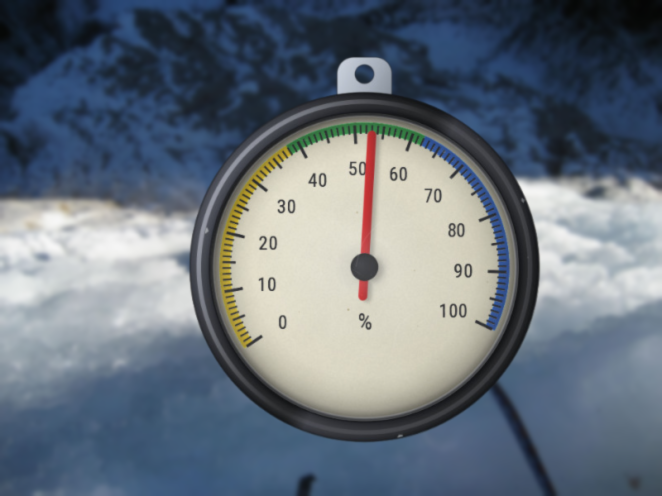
53 %
